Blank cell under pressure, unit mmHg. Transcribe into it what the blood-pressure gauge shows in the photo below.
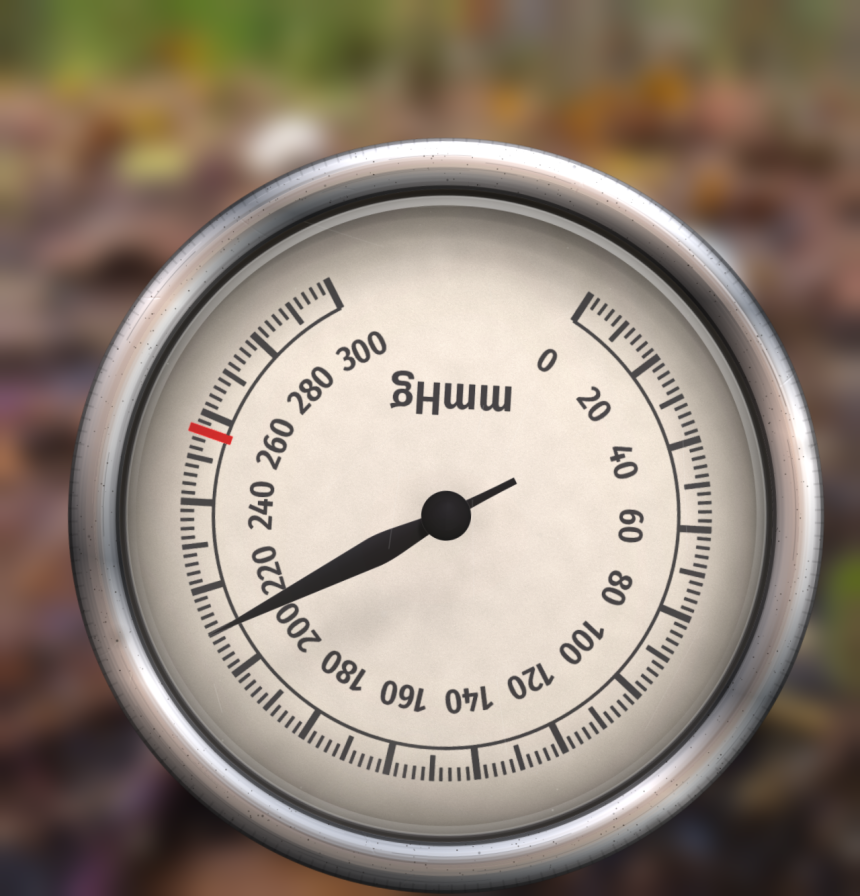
210 mmHg
